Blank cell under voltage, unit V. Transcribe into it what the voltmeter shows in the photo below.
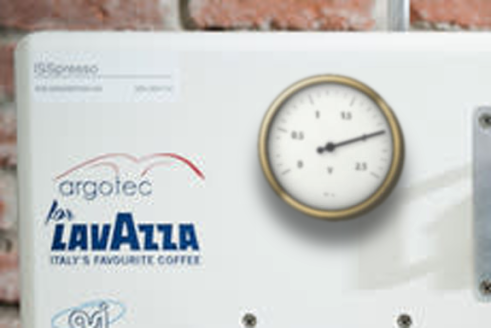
2 V
